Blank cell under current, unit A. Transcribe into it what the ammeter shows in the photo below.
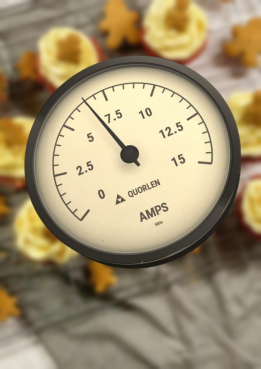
6.5 A
